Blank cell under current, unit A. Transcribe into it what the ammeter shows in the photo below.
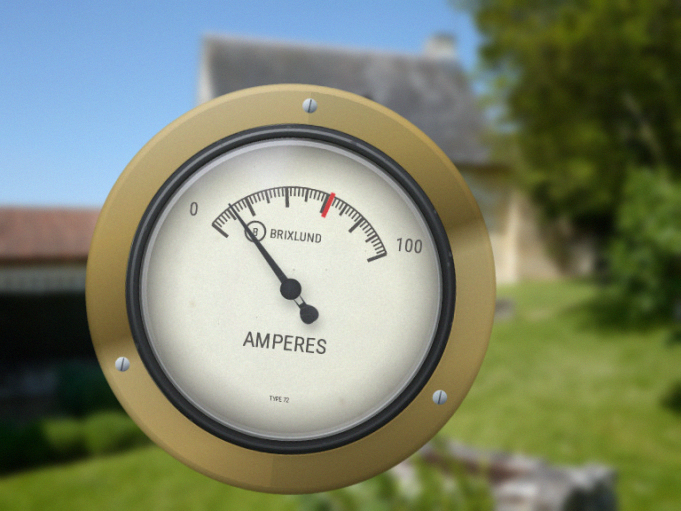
12 A
